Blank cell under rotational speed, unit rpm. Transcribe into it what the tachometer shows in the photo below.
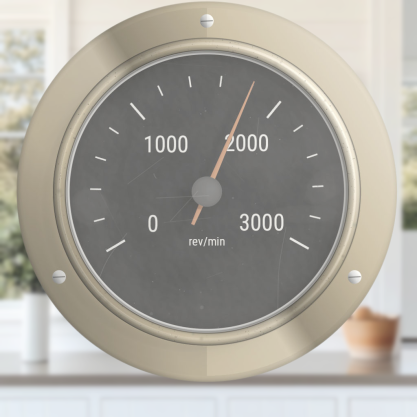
1800 rpm
